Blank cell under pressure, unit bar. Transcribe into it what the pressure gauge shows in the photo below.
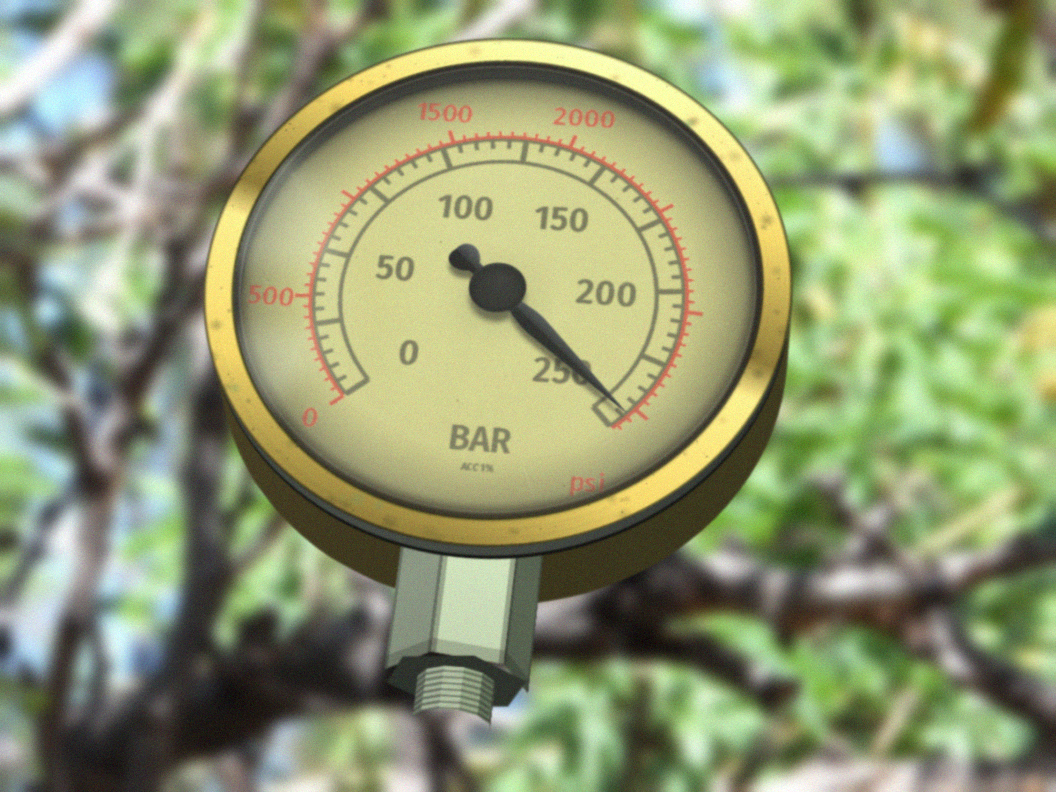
245 bar
